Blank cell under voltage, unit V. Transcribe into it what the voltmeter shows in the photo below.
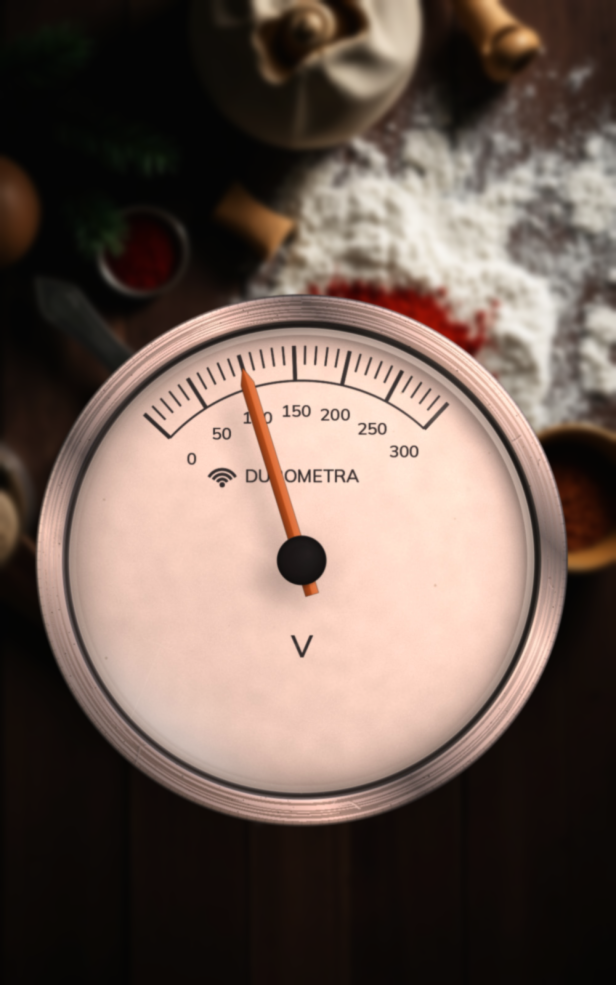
100 V
